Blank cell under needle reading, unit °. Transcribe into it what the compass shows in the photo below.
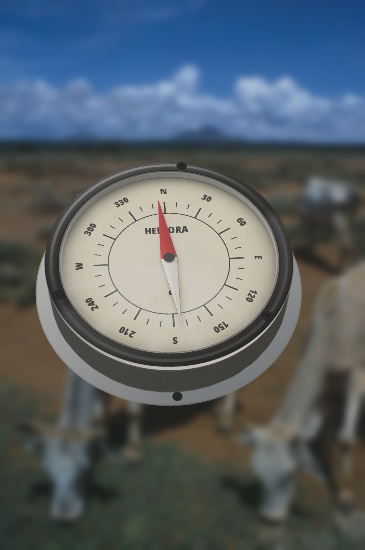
355 °
